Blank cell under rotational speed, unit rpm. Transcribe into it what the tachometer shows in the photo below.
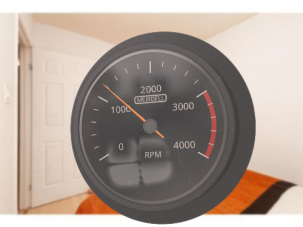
1200 rpm
